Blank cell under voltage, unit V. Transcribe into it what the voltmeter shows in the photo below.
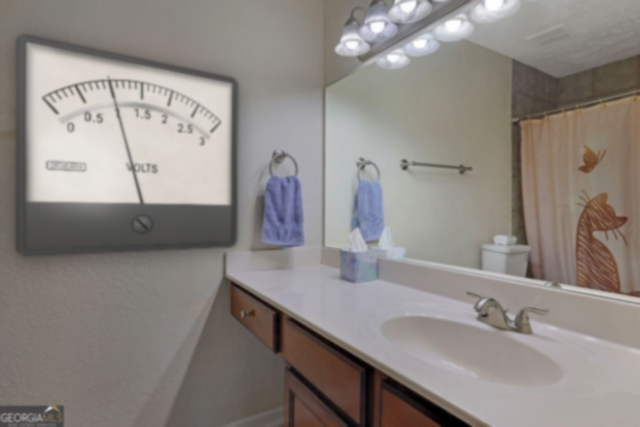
1 V
